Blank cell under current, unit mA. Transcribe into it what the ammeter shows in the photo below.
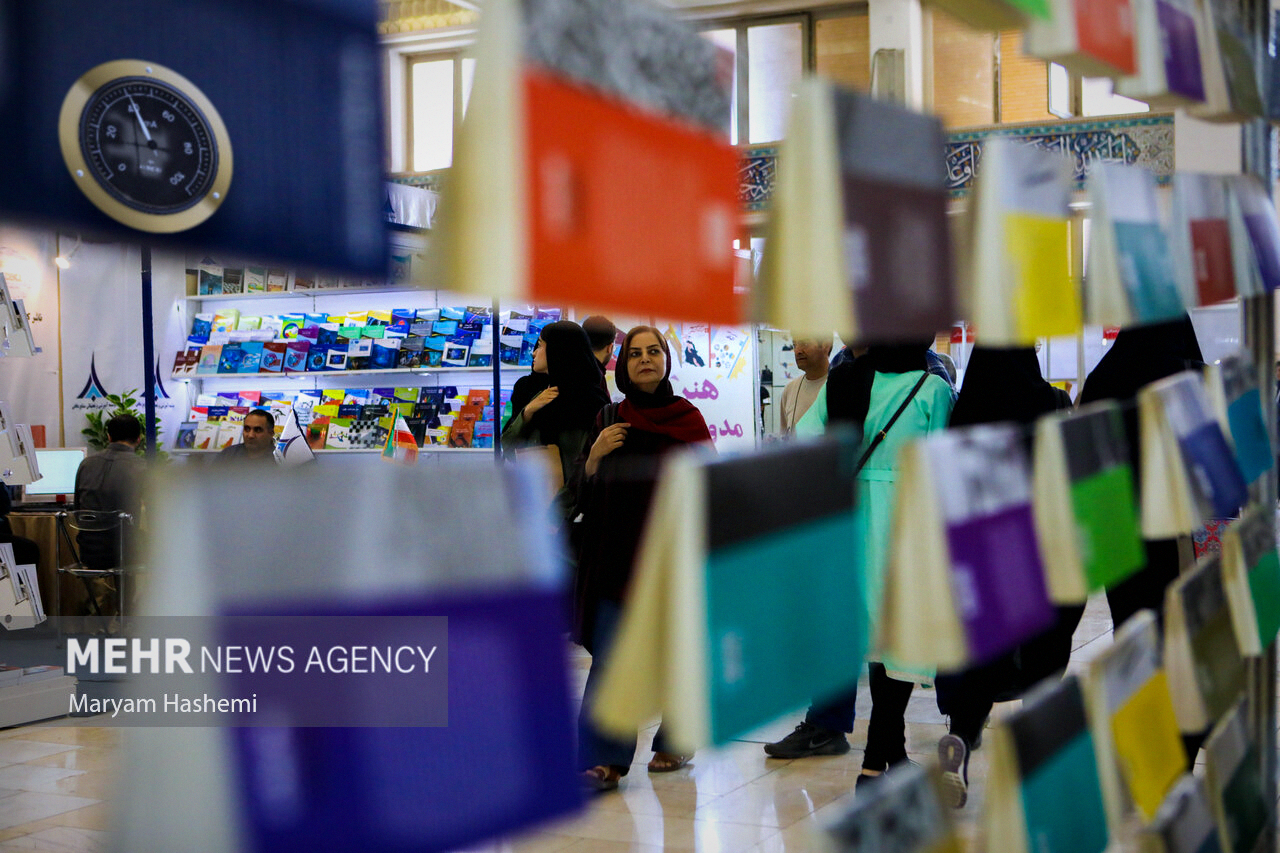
40 mA
